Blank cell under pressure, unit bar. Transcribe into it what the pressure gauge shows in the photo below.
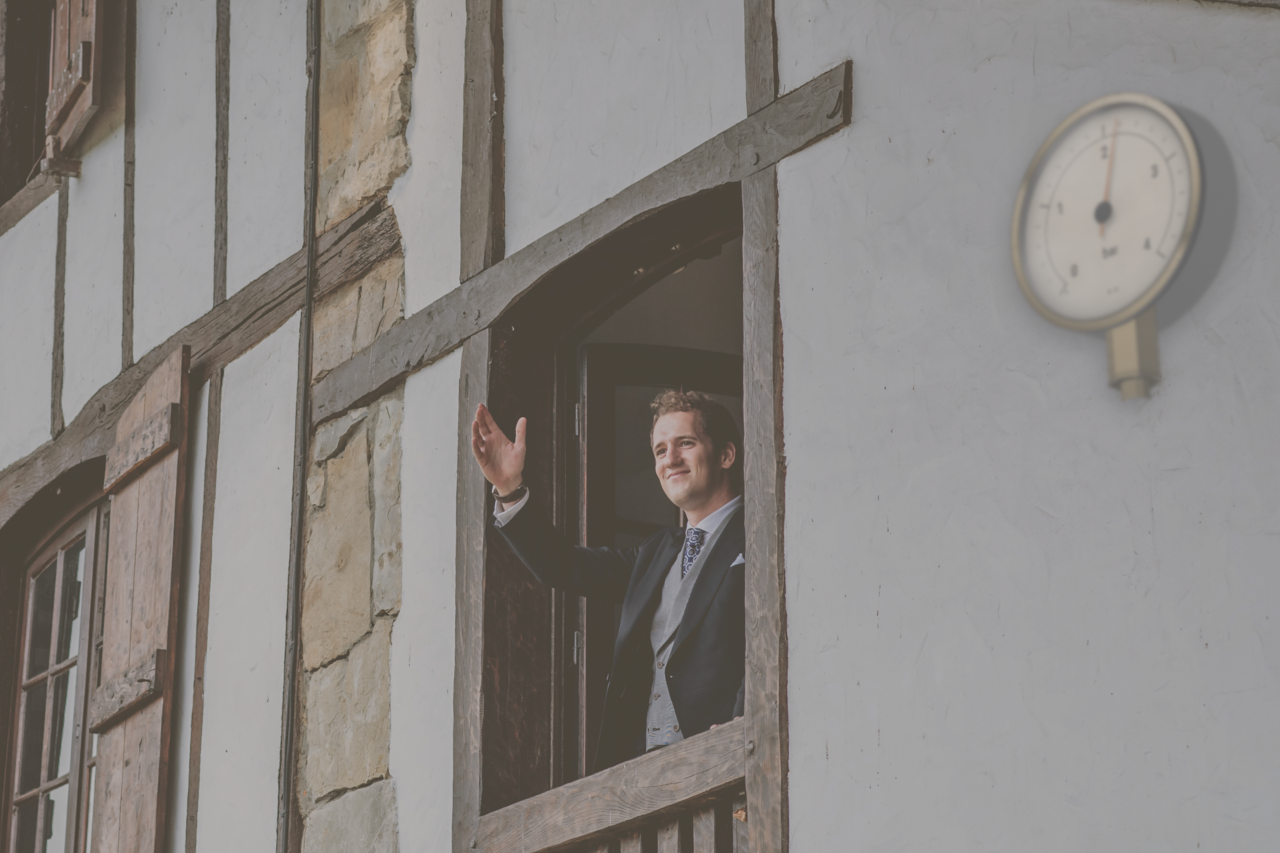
2.2 bar
